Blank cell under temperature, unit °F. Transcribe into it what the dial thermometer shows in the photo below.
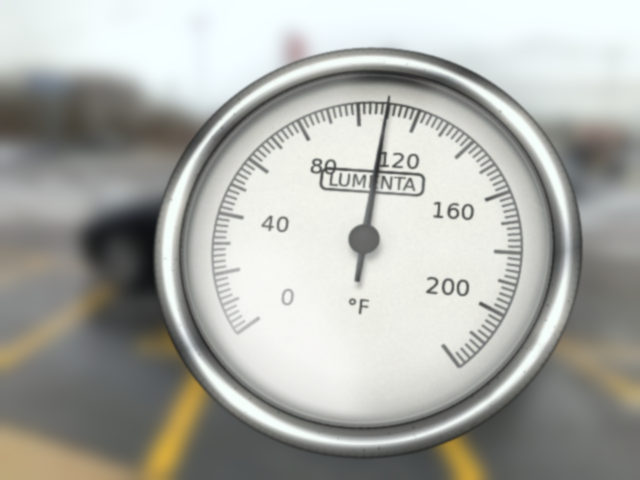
110 °F
